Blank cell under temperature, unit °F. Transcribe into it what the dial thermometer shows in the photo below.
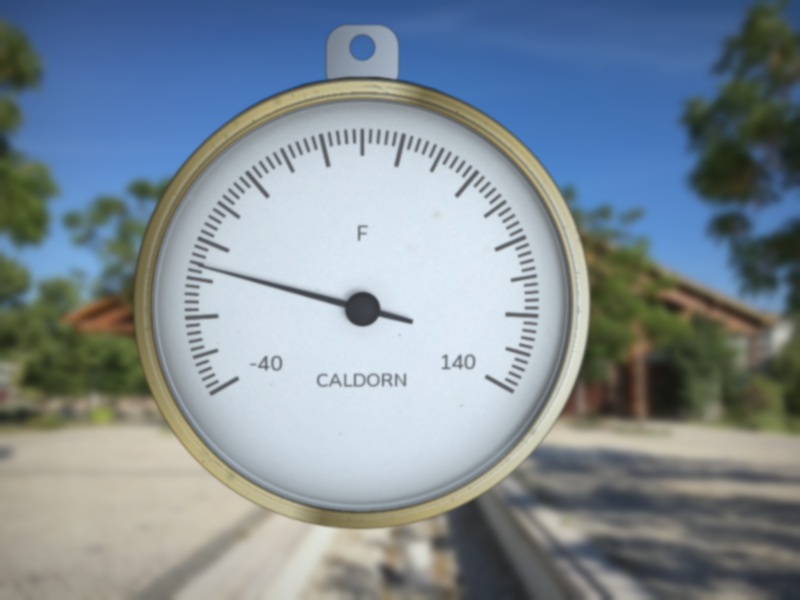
-6 °F
